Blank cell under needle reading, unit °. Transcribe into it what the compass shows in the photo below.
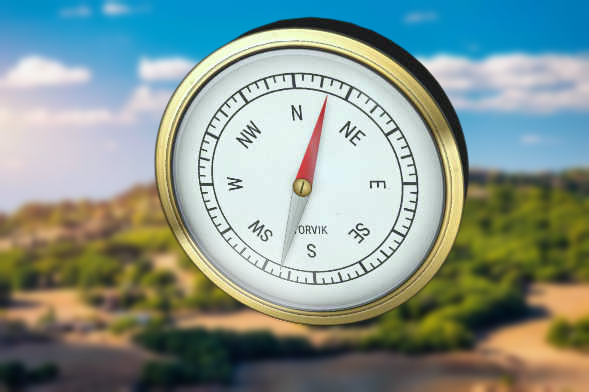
20 °
